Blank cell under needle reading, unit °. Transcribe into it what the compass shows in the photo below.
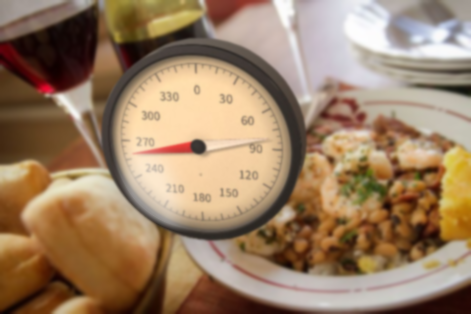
260 °
